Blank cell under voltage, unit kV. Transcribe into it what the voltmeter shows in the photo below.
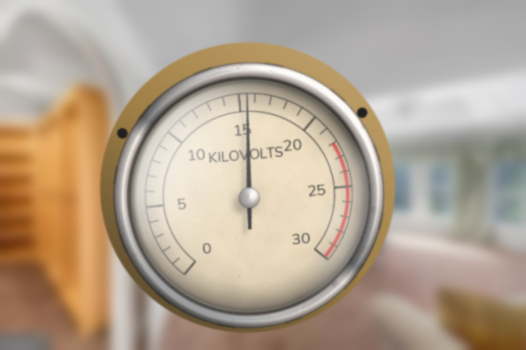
15.5 kV
